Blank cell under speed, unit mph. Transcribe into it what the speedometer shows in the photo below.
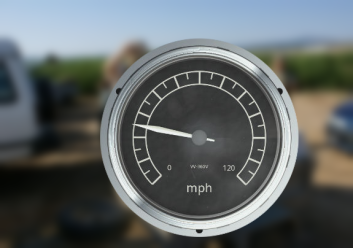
25 mph
